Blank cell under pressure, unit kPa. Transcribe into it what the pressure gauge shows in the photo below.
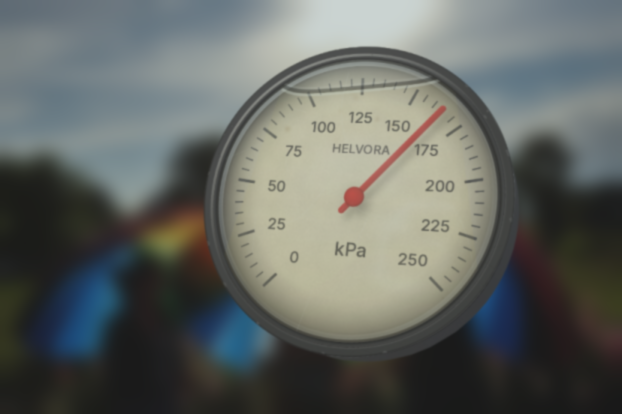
165 kPa
